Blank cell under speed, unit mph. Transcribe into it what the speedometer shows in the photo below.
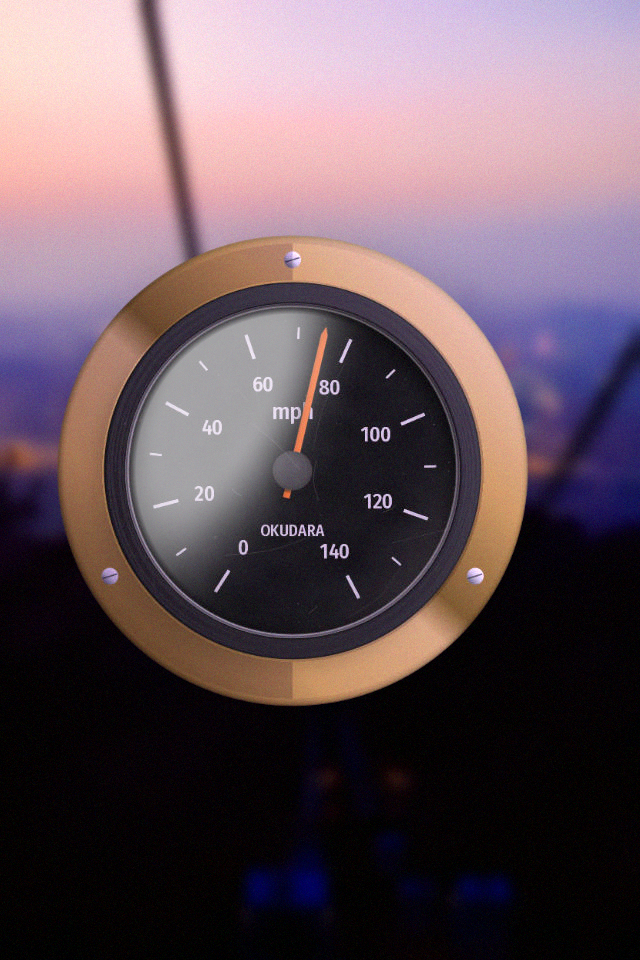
75 mph
